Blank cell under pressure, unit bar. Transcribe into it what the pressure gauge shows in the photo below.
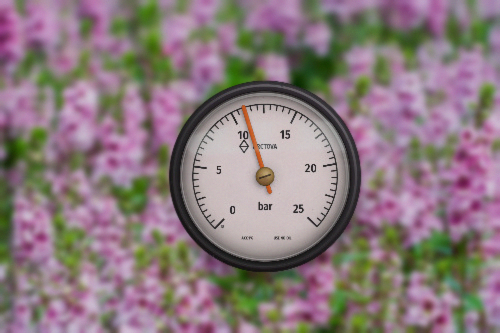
11 bar
